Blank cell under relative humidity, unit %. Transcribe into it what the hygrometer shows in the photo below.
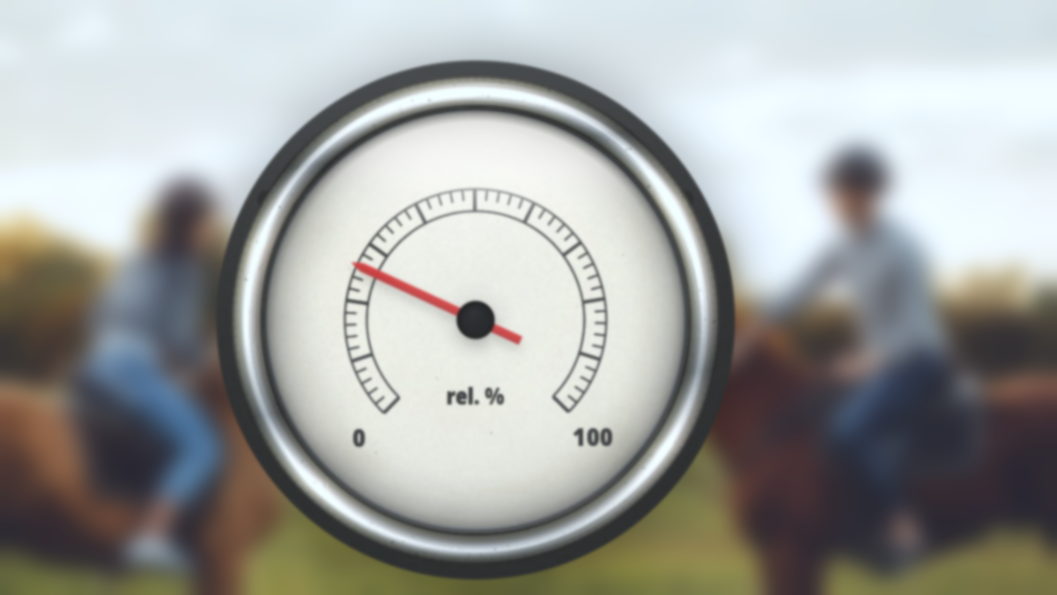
26 %
